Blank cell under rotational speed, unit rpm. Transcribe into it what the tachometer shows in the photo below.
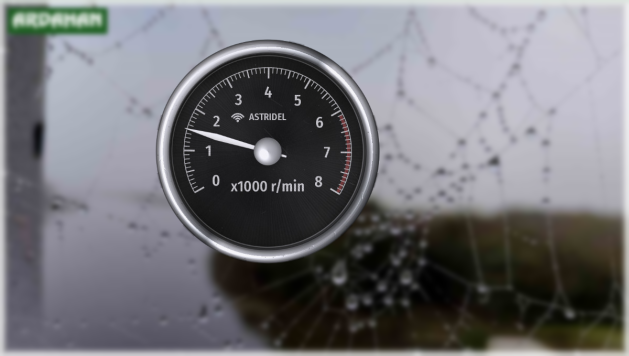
1500 rpm
